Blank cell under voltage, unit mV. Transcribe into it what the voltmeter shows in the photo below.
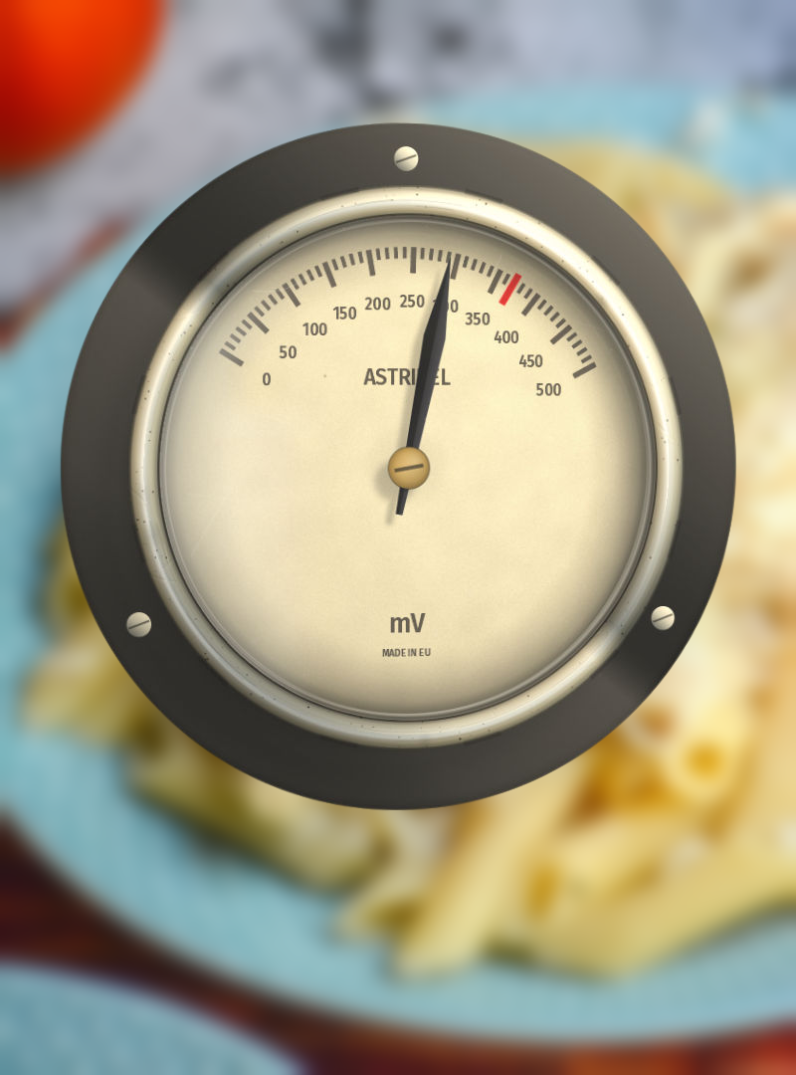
290 mV
